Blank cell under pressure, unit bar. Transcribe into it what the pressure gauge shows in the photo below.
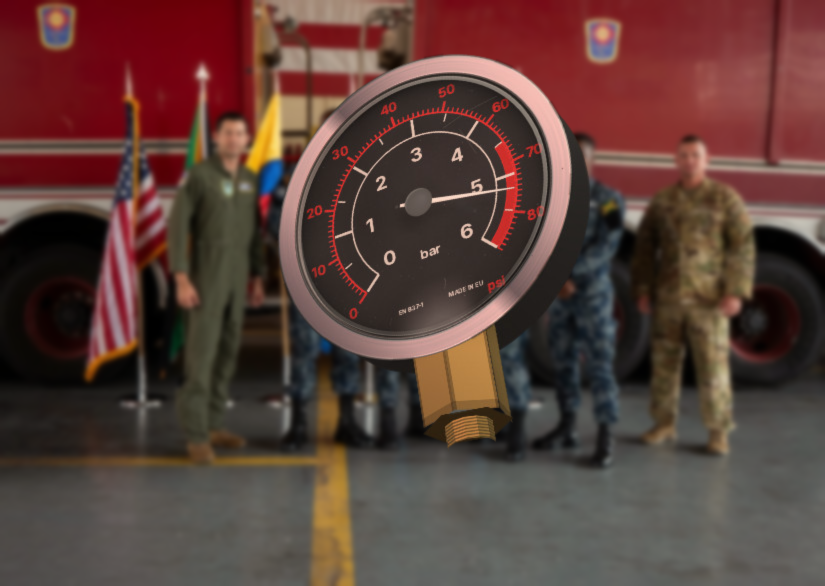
5.25 bar
